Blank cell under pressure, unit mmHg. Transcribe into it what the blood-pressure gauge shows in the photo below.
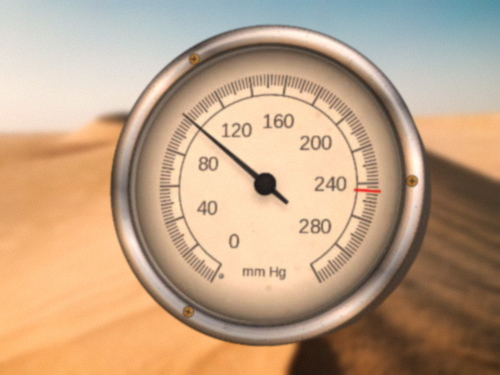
100 mmHg
